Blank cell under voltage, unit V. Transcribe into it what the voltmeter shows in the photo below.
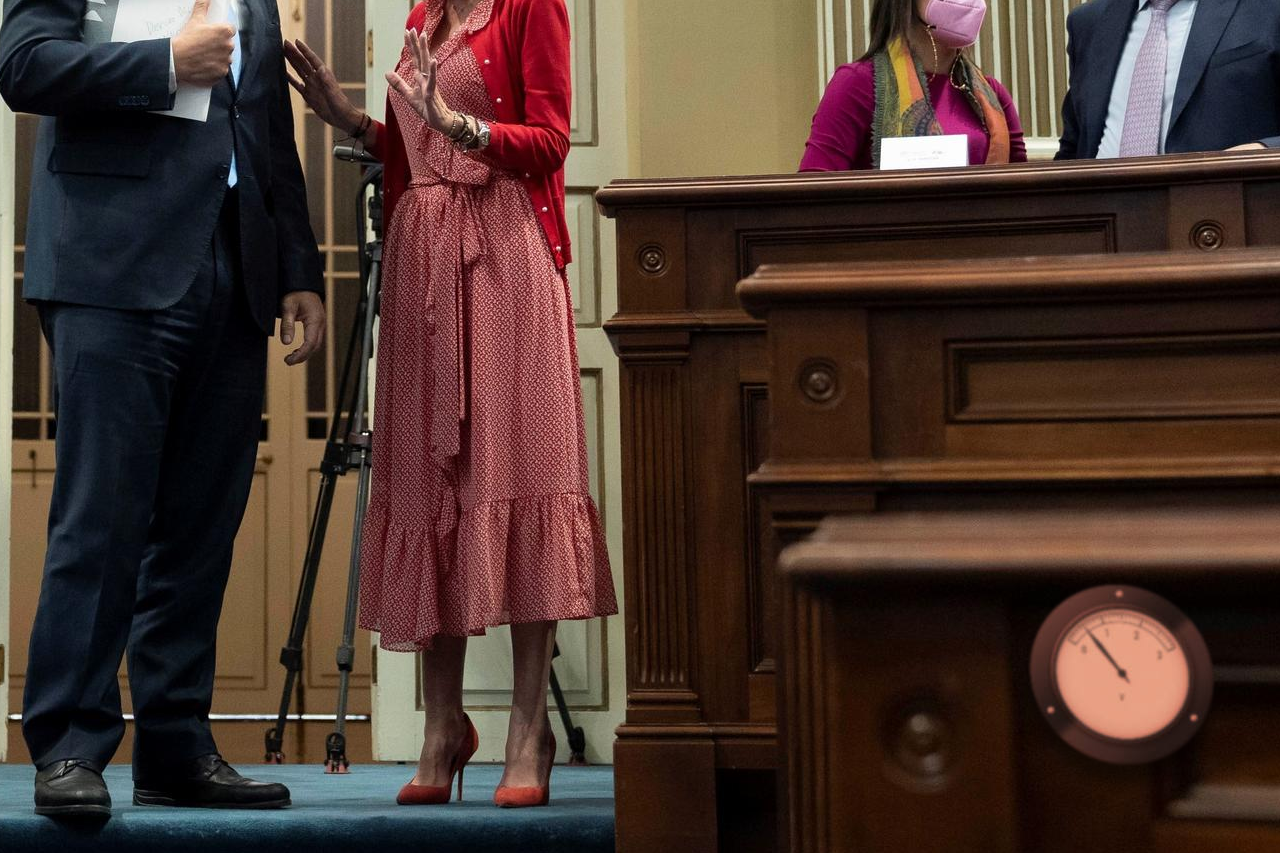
0.5 V
